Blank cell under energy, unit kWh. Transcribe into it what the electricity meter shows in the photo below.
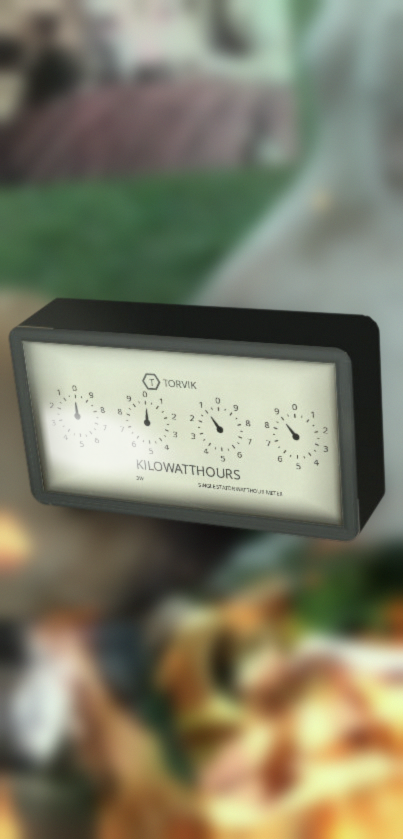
9 kWh
